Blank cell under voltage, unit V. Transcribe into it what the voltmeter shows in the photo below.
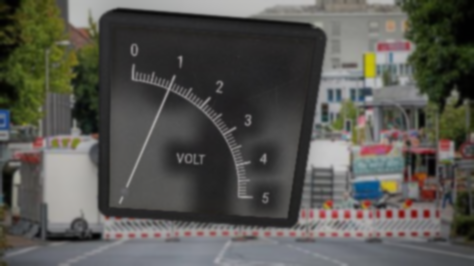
1 V
